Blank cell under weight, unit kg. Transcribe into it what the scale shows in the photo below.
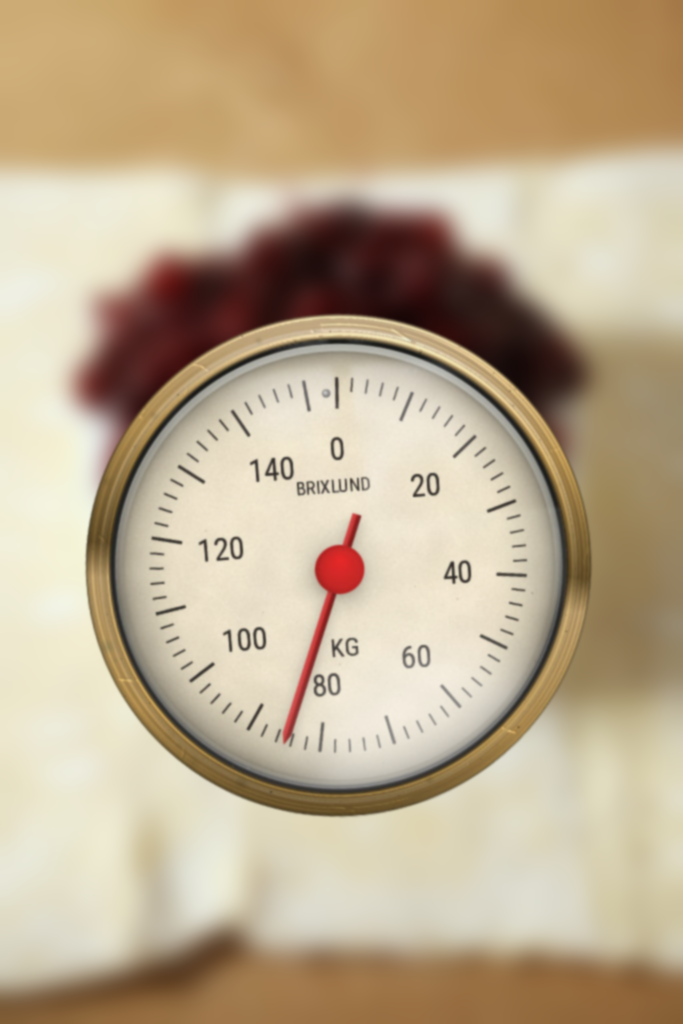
85 kg
